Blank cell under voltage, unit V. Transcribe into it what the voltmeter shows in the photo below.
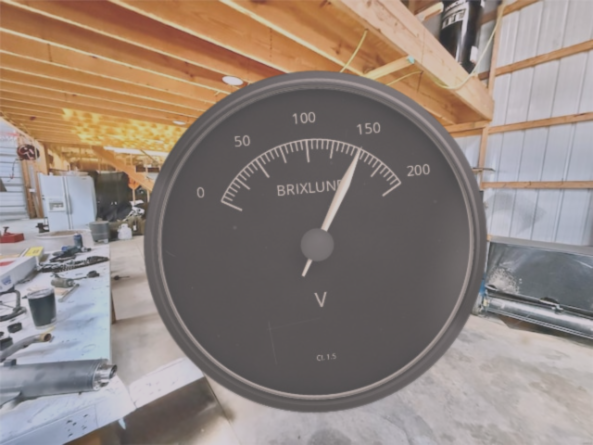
150 V
